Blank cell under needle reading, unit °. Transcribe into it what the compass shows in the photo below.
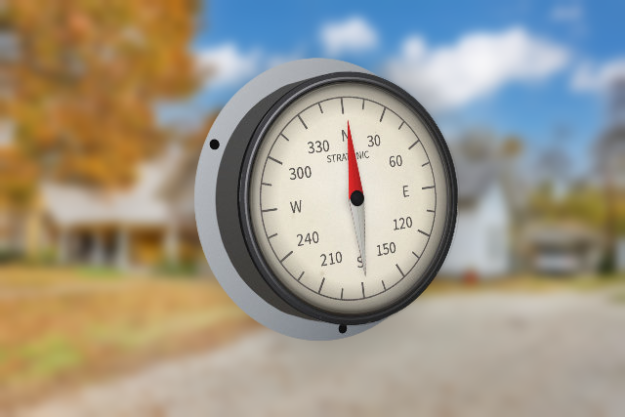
0 °
